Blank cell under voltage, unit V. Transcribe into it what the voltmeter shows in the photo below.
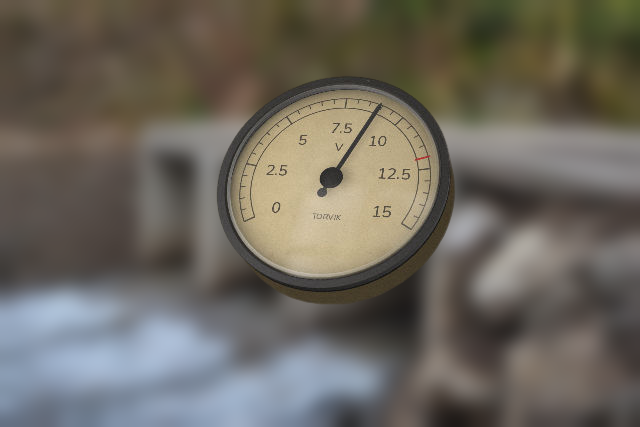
9 V
